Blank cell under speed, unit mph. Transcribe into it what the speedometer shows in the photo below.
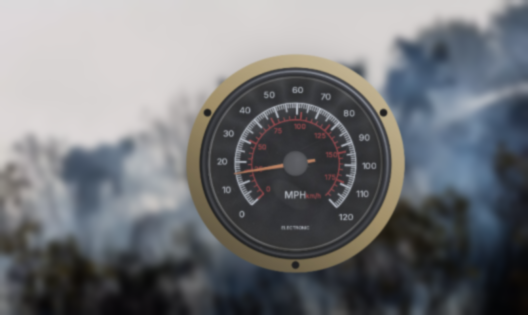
15 mph
